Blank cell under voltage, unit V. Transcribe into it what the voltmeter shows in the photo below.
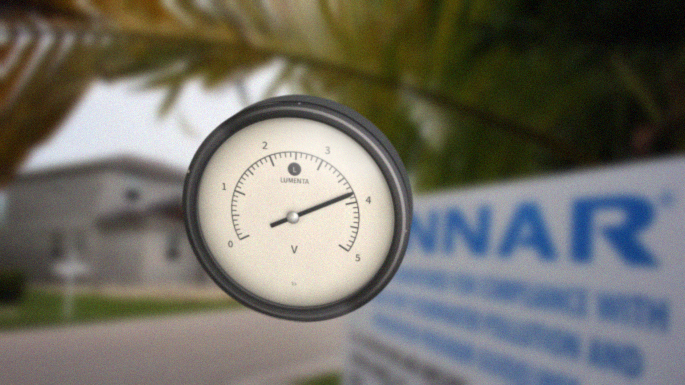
3.8 V
